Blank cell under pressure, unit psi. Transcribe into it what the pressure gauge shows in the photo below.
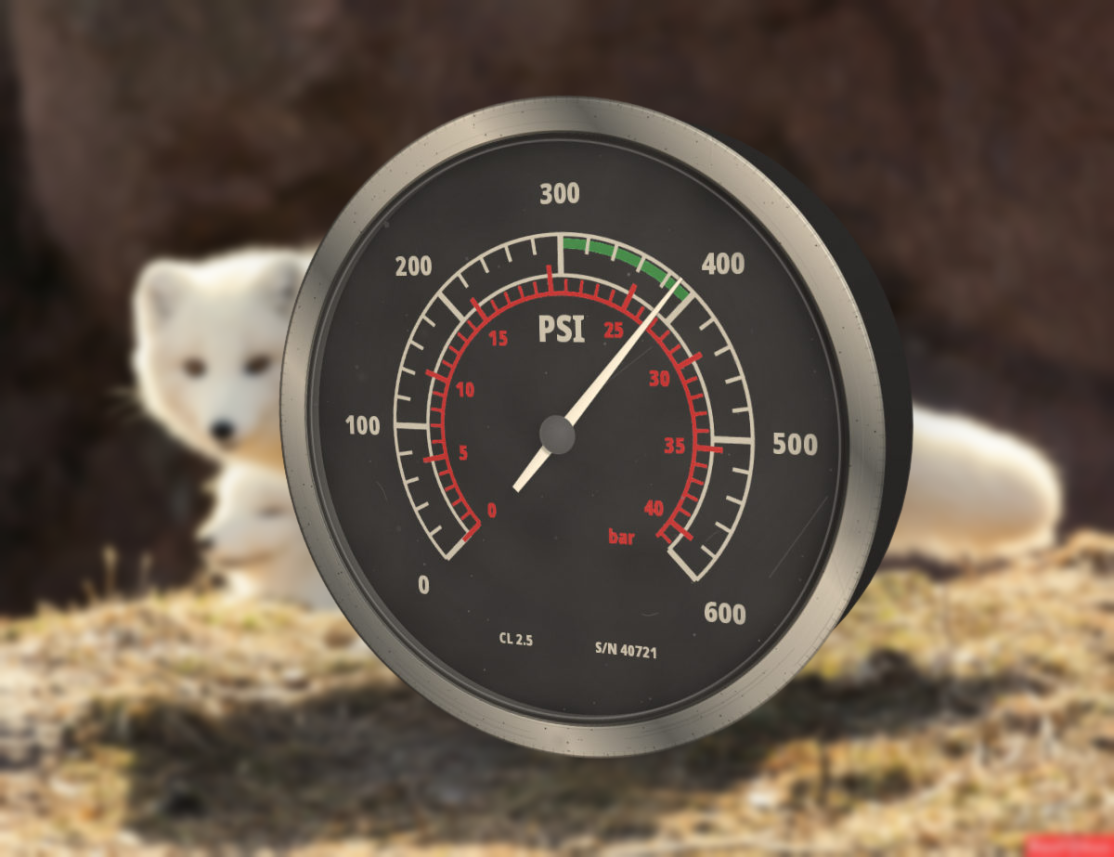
390 psi
